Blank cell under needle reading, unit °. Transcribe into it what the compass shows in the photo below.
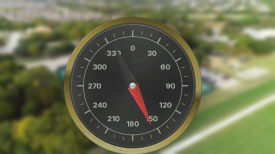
155 °
